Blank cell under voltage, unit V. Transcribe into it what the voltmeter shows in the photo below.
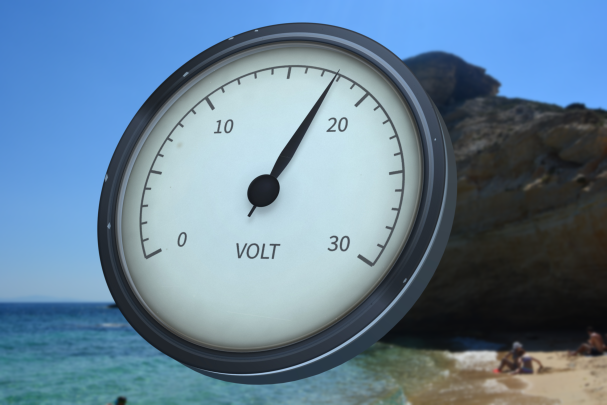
18 V
